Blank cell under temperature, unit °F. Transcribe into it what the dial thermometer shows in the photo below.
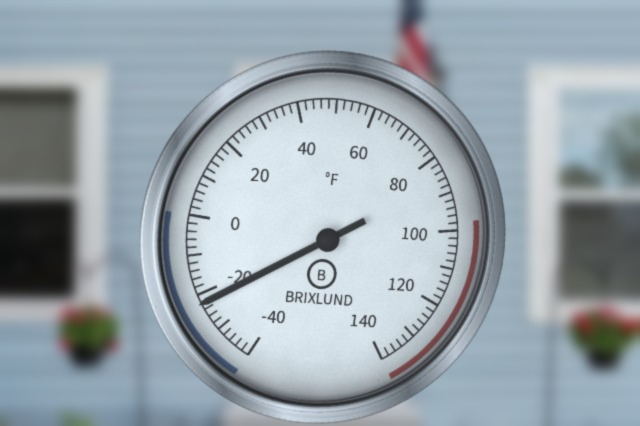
-22 °F
